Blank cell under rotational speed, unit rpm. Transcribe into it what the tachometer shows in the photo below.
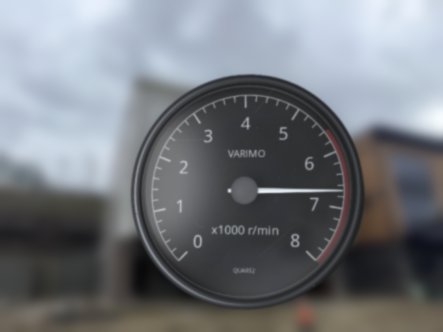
6700 rpm
